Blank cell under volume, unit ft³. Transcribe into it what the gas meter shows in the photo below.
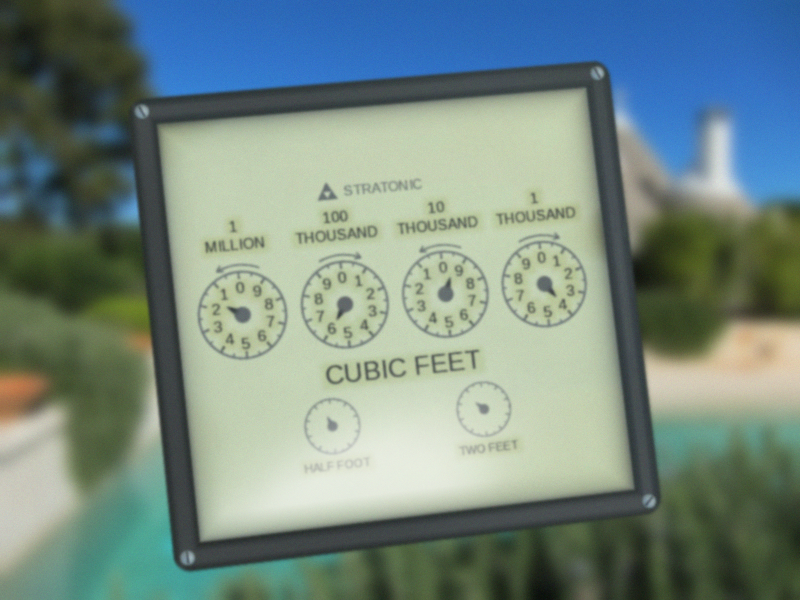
159400 ft³
